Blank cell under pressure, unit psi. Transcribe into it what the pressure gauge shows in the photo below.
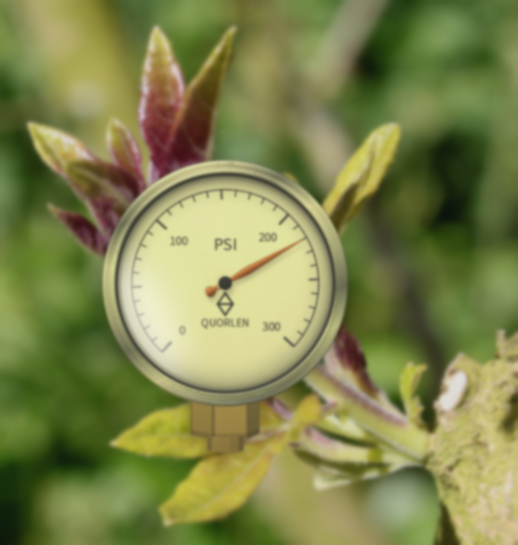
220 psi
